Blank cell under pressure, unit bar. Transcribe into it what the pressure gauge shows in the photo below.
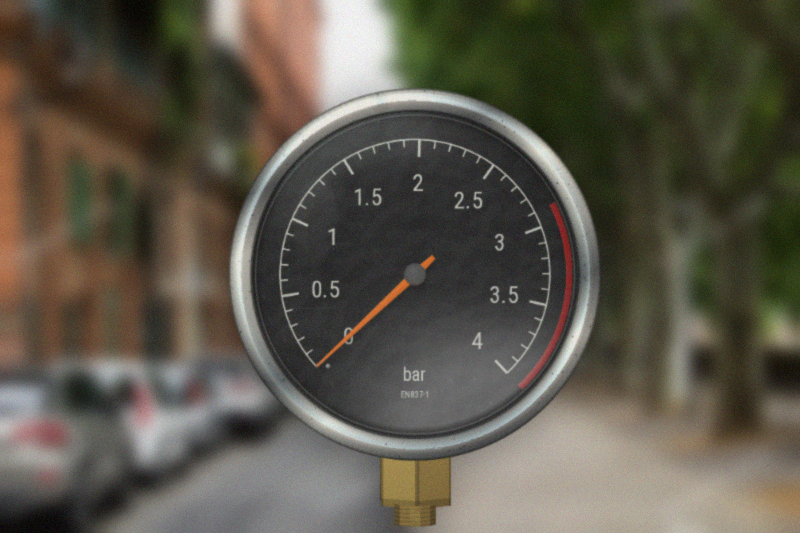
0 bar
